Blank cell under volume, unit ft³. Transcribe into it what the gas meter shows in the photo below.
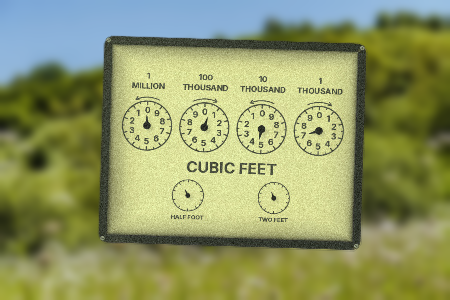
4700 ft³
